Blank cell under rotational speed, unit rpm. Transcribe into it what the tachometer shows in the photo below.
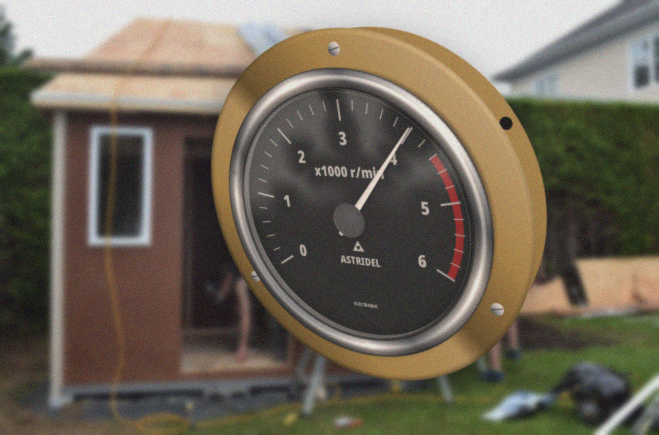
4000 rpm
